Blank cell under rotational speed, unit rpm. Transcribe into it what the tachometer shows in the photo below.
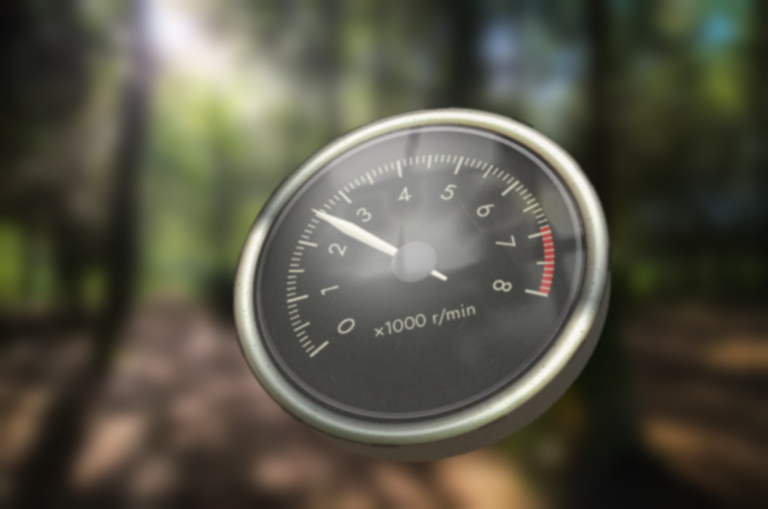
2500 rpm
